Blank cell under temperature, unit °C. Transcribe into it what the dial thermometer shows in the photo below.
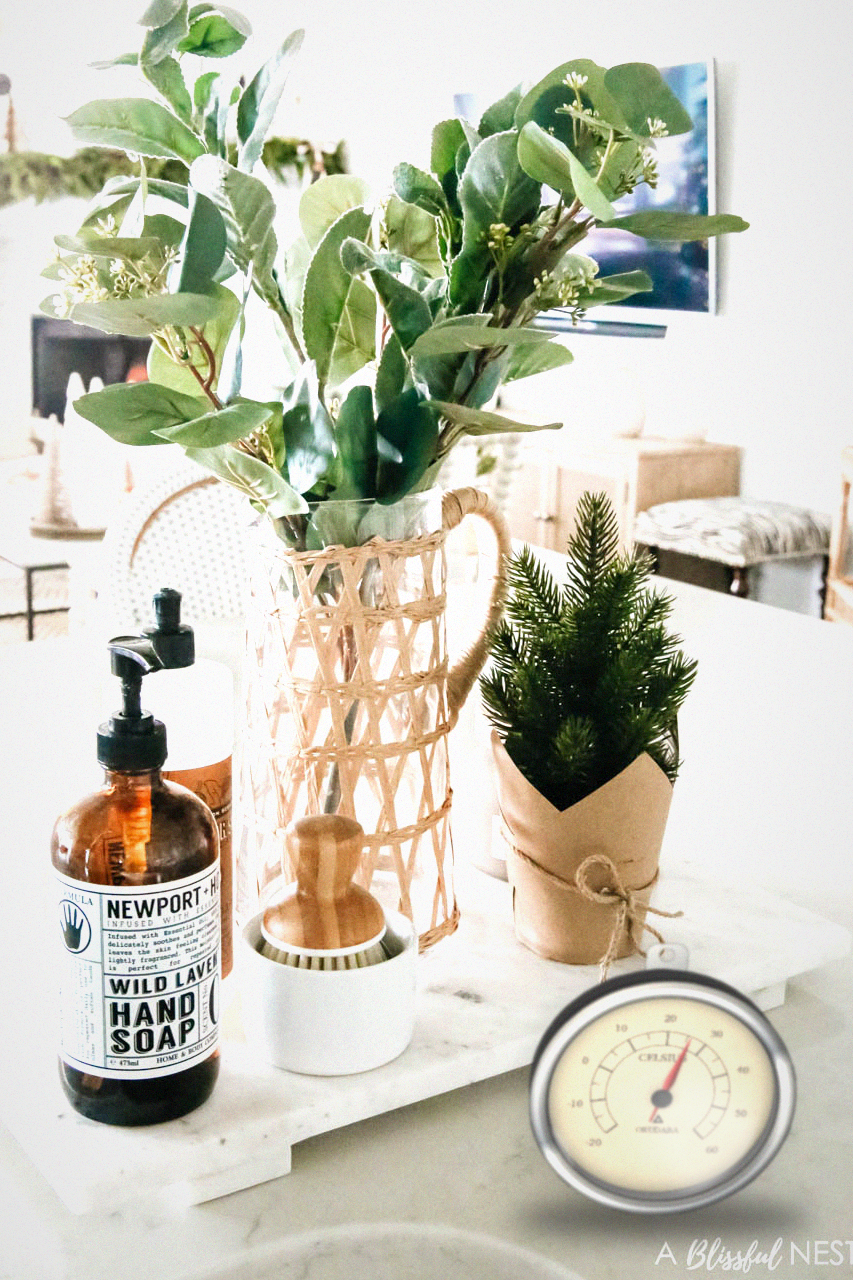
25 °C
